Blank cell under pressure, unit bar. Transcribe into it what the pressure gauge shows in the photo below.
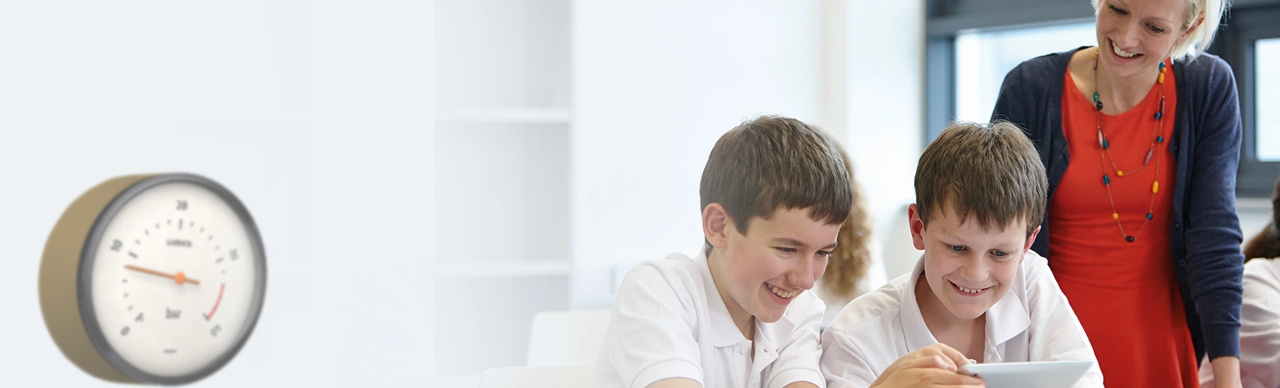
8 bar
